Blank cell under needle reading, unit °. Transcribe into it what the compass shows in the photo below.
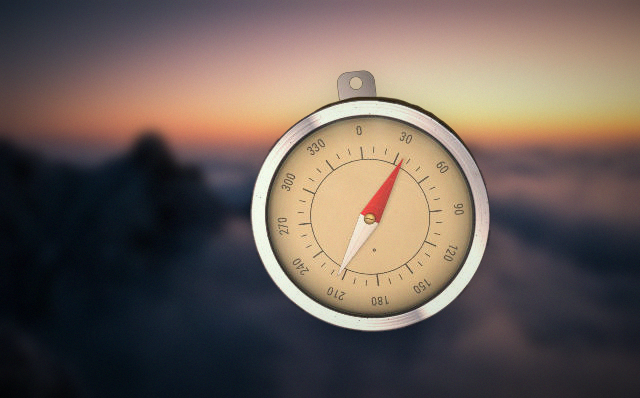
35 °
